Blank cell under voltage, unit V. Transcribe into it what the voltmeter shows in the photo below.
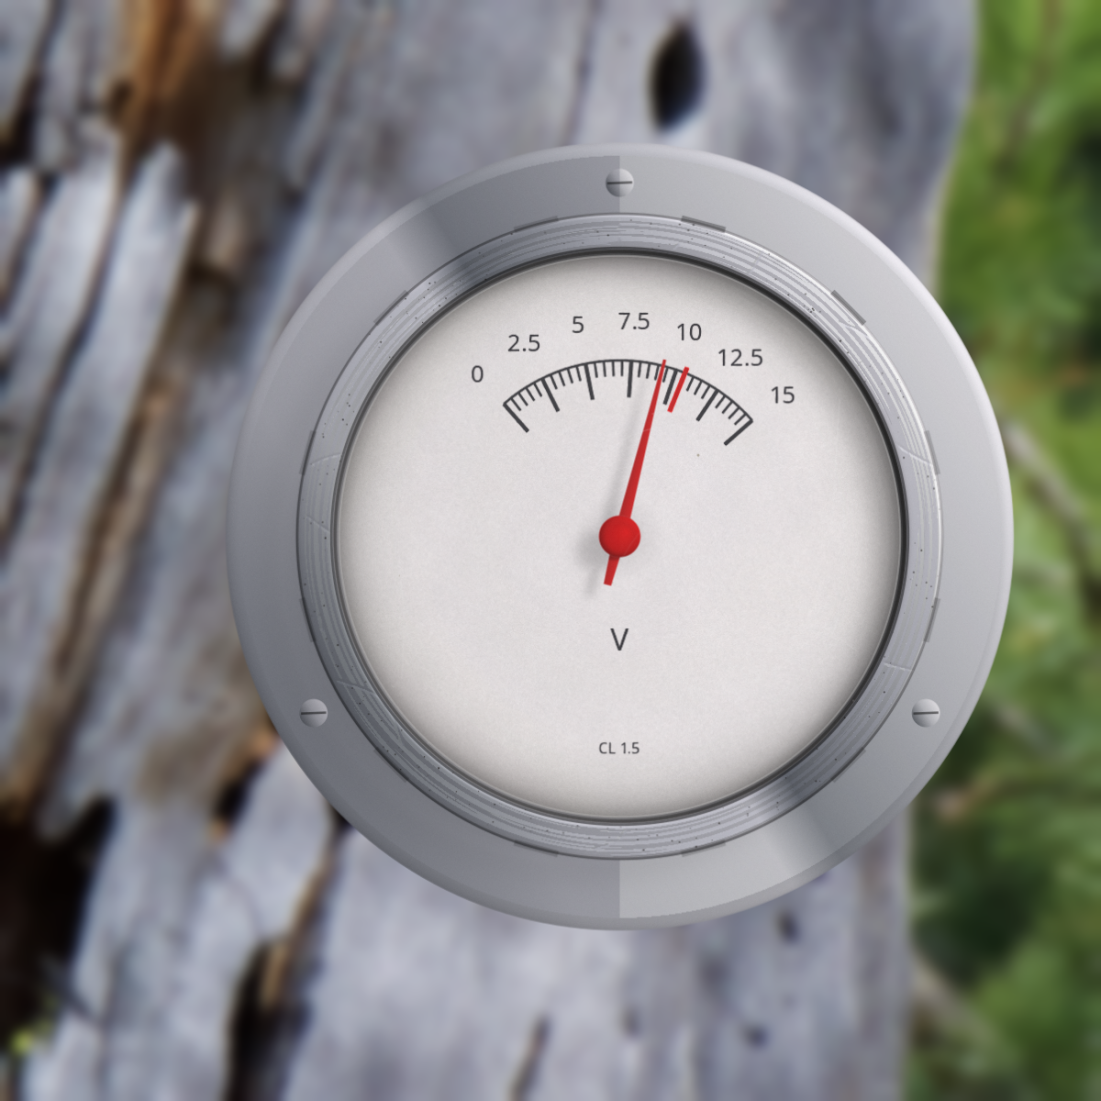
9.25 V
